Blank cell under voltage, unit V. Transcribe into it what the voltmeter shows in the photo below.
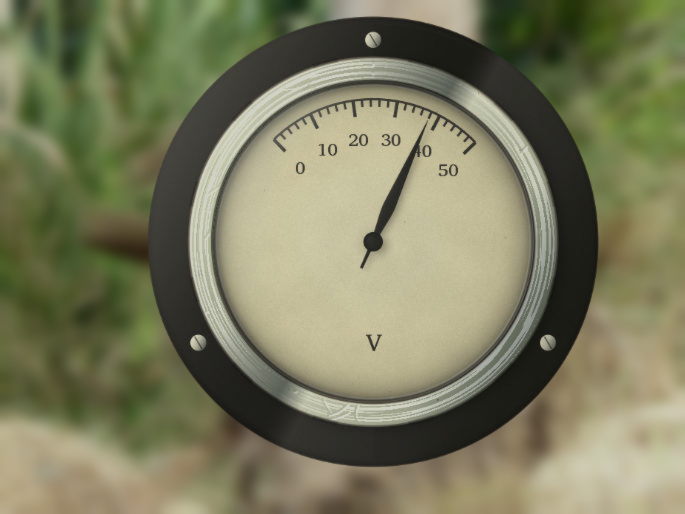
38 V
